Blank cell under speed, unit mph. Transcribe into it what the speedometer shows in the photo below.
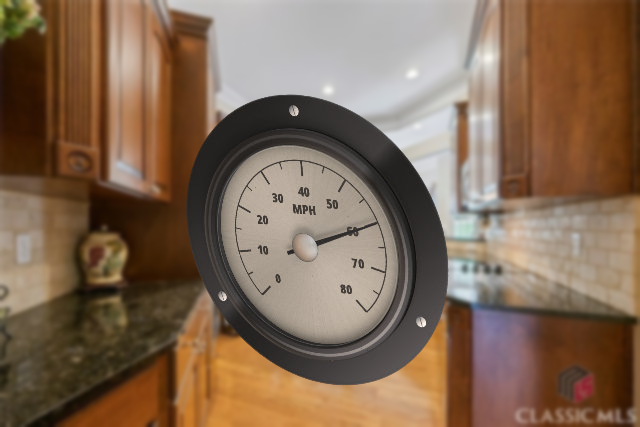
60 mph
